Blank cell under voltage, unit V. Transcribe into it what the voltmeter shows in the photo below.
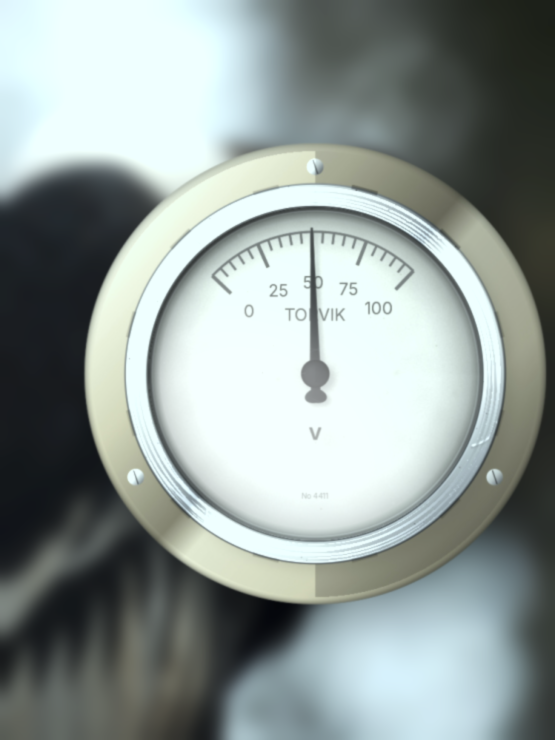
50 V
